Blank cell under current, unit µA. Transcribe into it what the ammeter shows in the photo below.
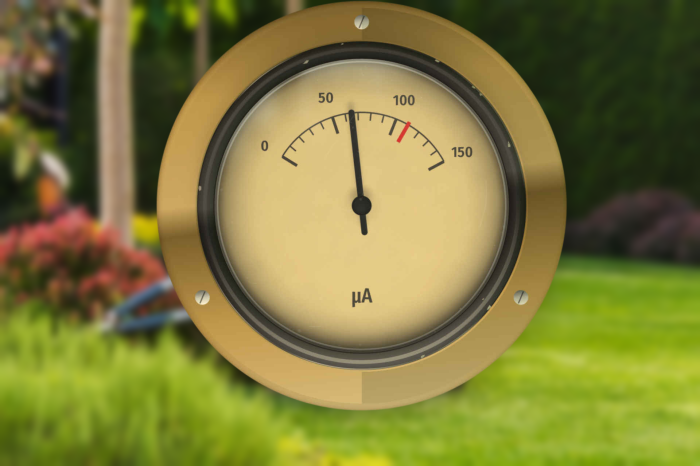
65 µA
